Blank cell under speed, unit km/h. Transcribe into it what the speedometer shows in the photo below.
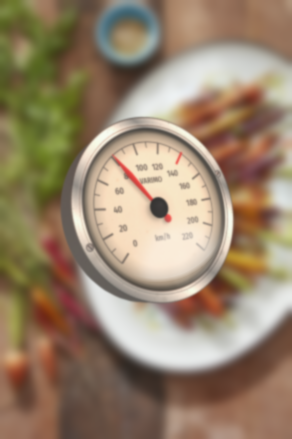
80 km/h
